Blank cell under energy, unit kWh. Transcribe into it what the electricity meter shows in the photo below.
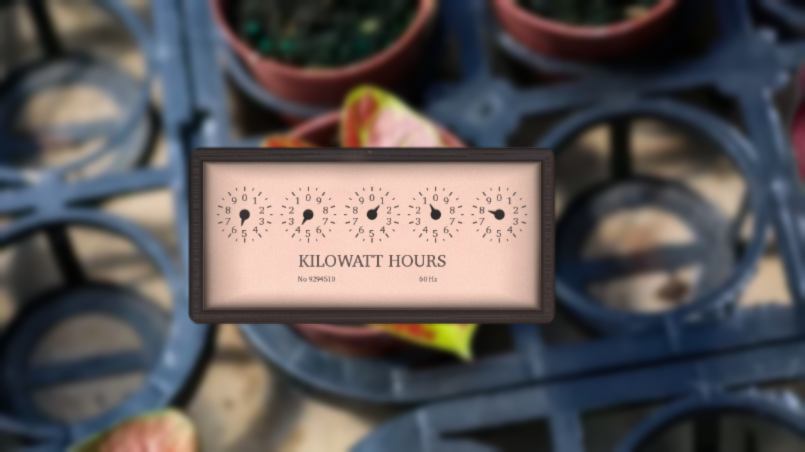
54108 kWh
